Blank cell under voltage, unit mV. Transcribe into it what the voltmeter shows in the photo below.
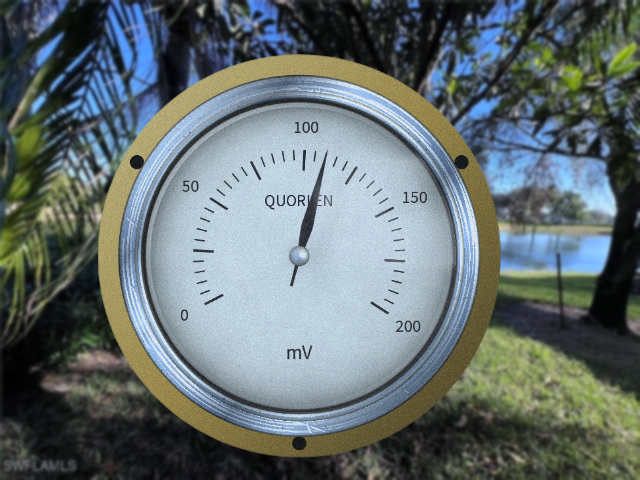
110 mV
